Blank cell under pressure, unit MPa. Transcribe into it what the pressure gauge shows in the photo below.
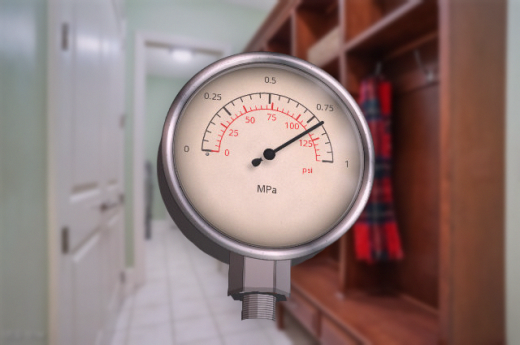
0.8 MPa
